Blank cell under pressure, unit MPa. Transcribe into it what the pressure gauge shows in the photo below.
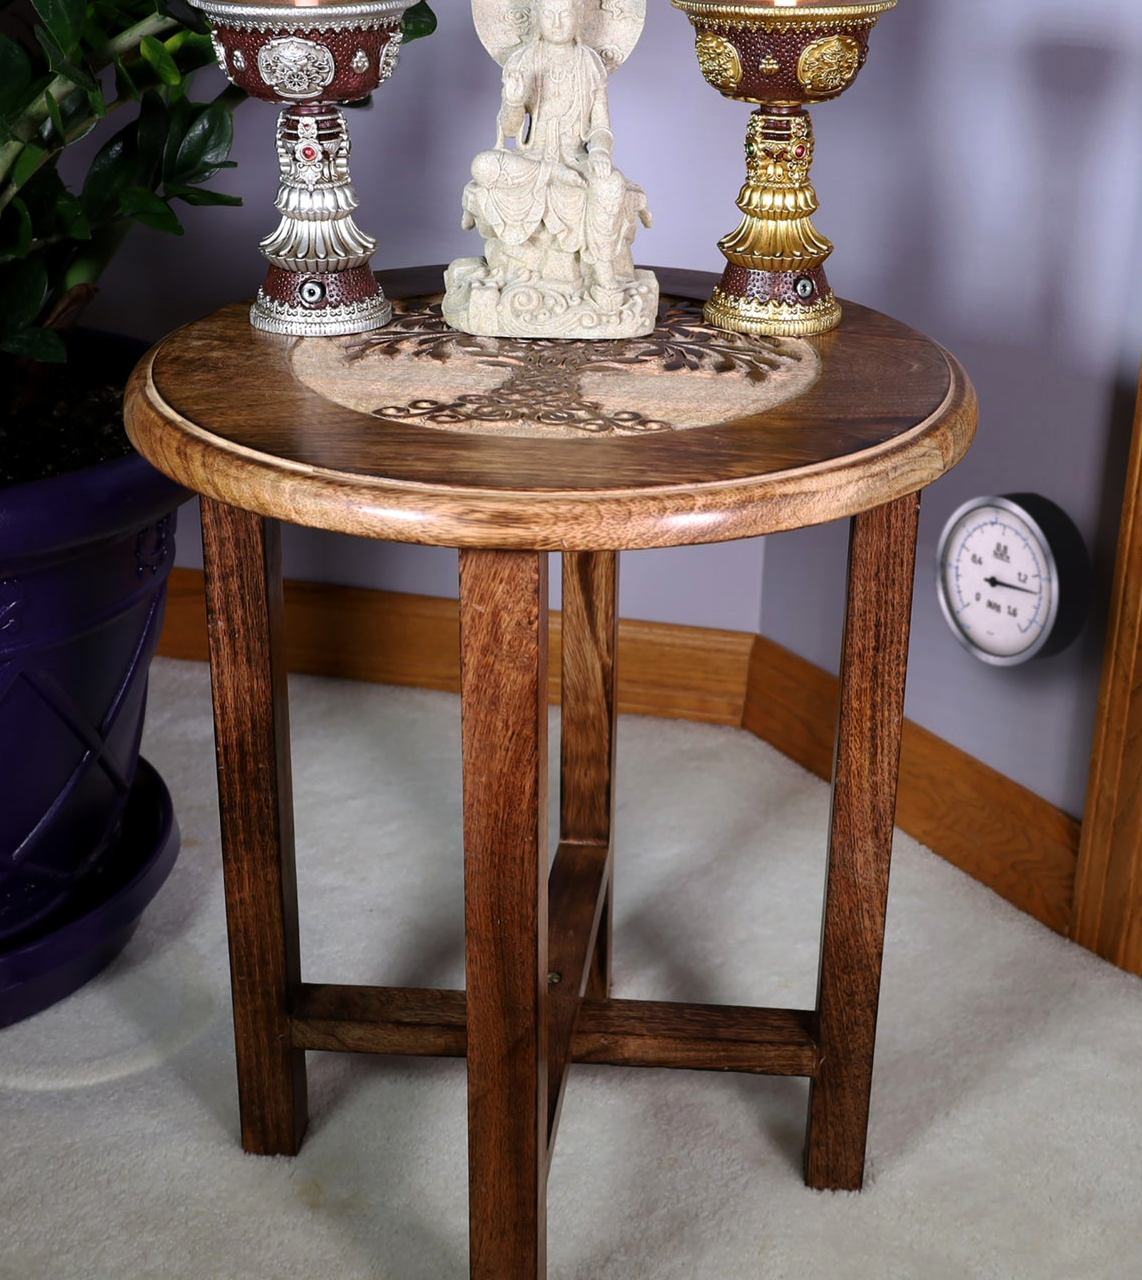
1.3 MPa
